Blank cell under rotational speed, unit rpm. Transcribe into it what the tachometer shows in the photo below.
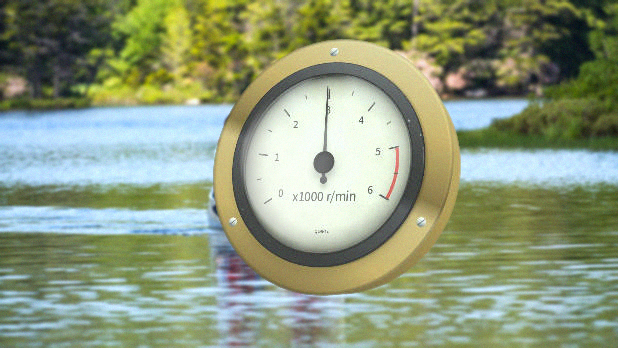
3000 rpm
